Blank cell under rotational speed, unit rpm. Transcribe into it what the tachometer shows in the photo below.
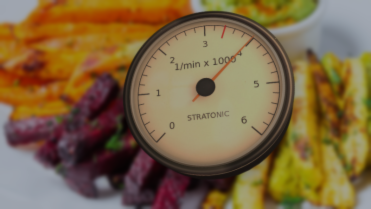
4000 rpm
